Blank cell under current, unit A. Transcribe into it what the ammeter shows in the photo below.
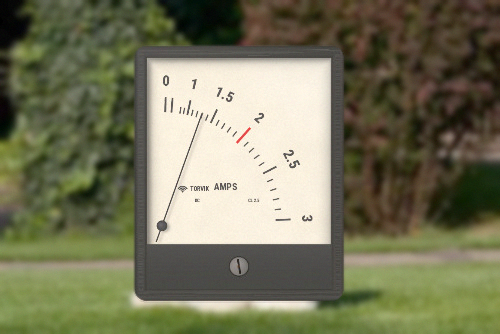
1.3 A
